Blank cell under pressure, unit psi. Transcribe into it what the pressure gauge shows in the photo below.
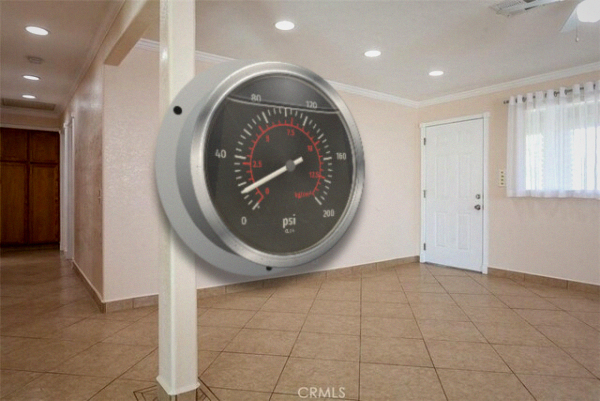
15 psi
